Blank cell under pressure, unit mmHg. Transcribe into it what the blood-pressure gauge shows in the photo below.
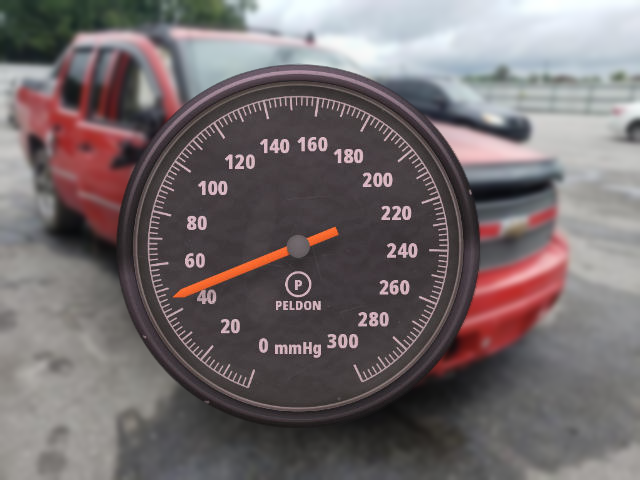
46 mmHg
